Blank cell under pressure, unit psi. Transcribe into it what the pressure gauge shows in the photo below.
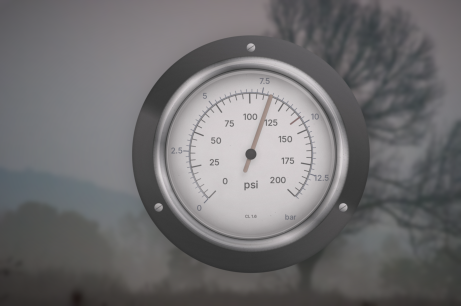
115 psi
